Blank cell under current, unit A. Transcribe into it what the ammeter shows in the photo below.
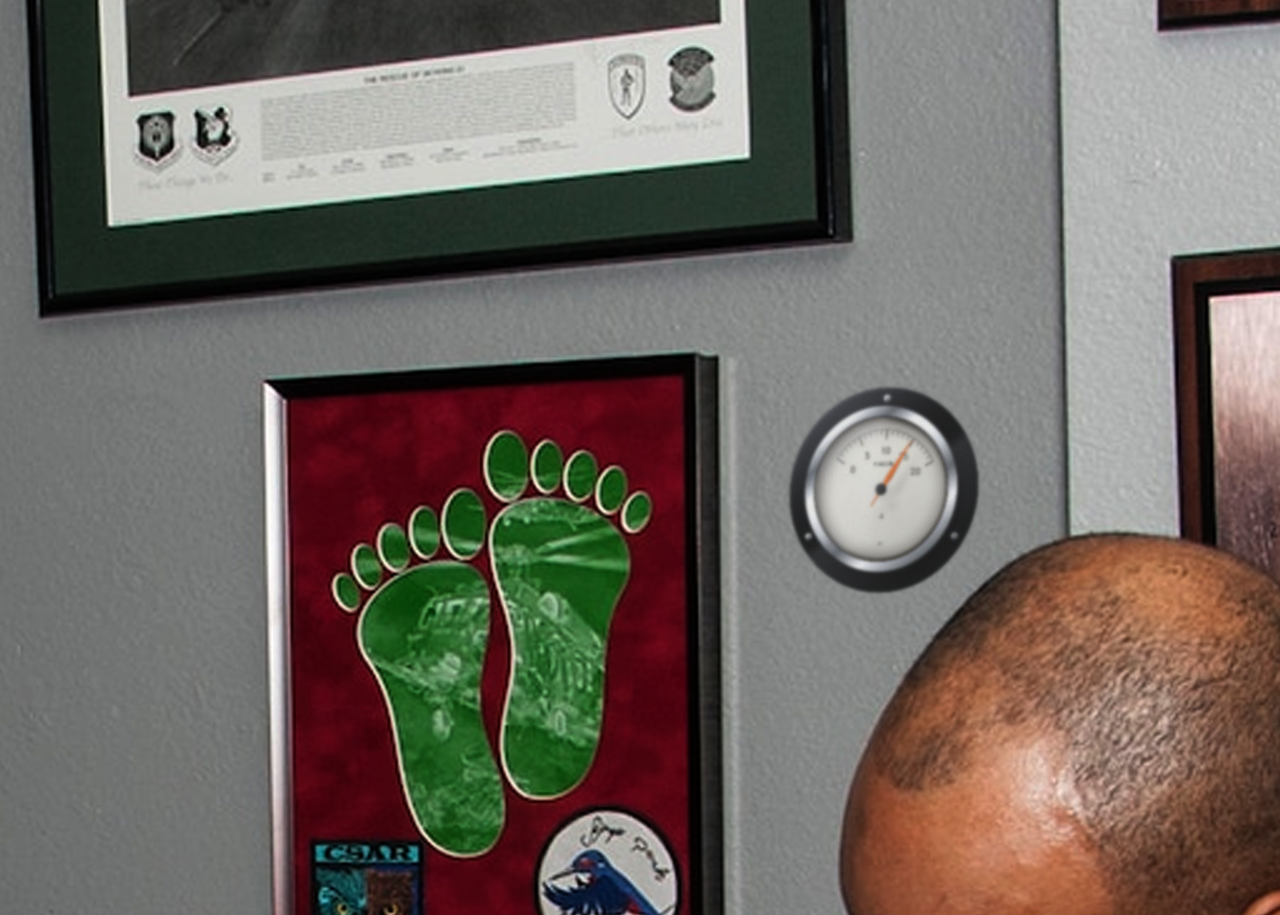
15 A
